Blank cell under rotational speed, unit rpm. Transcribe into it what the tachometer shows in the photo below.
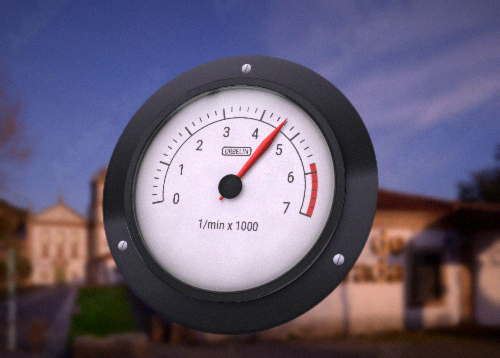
4600 rpm
